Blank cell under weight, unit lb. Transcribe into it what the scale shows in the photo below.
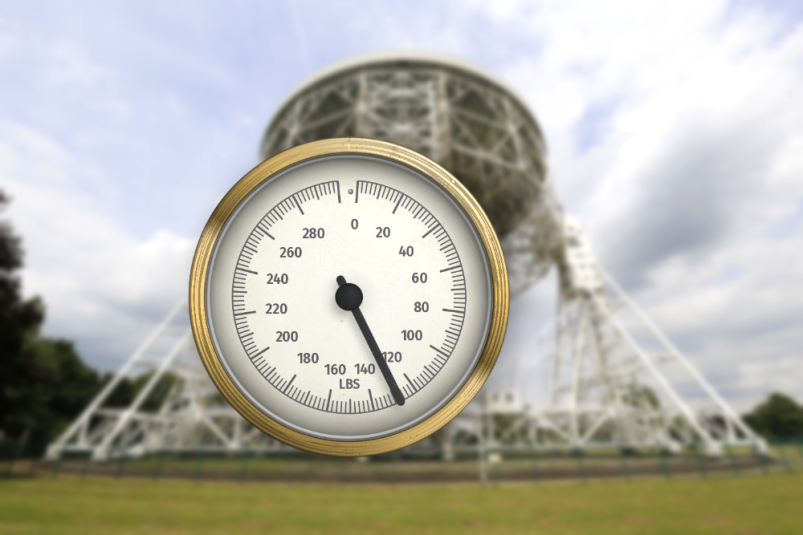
128 lb
